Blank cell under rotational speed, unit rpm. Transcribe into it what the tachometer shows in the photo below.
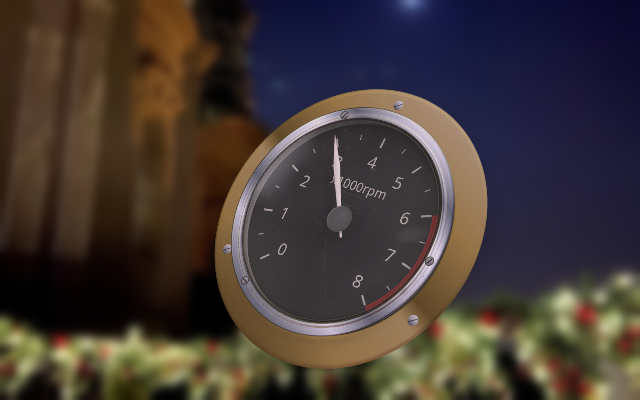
3000 rpm
